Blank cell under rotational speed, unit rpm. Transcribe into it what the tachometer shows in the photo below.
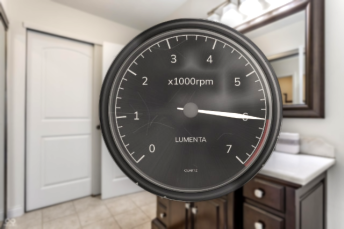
6000 rpm
